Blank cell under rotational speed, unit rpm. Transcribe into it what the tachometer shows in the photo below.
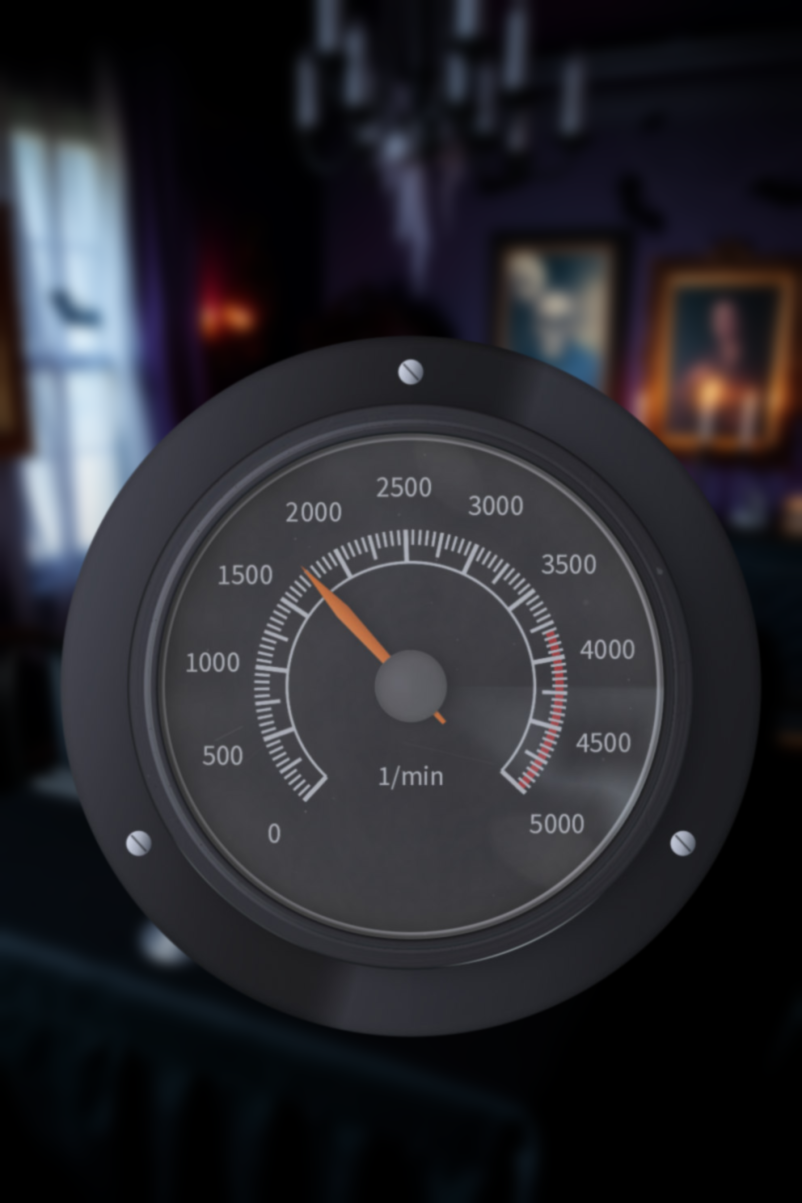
1750 rpm
